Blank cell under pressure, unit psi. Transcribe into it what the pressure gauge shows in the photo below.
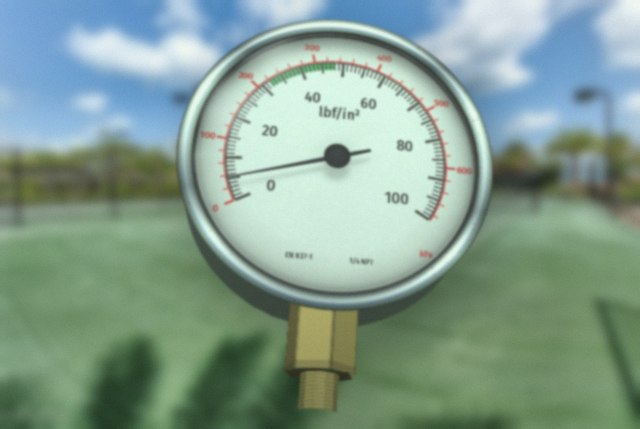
5 psi
